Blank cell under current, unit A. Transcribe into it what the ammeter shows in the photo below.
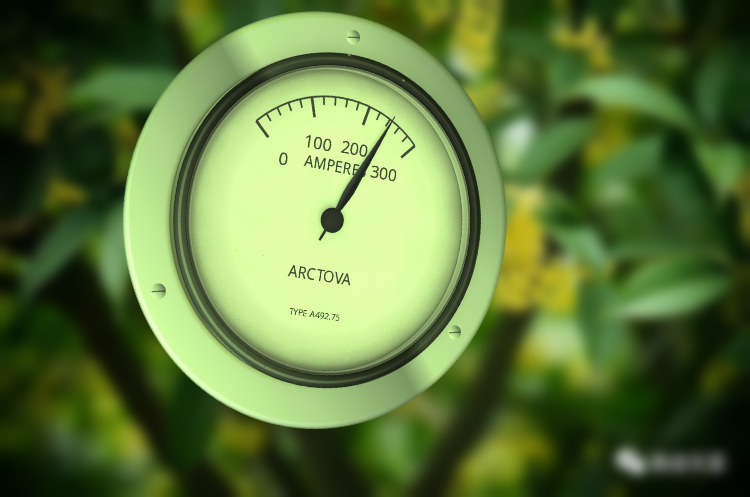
240 A
